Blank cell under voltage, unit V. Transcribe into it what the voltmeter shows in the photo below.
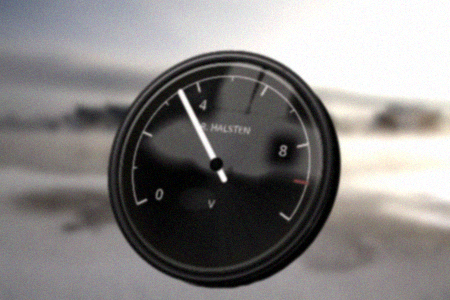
3.5 V
